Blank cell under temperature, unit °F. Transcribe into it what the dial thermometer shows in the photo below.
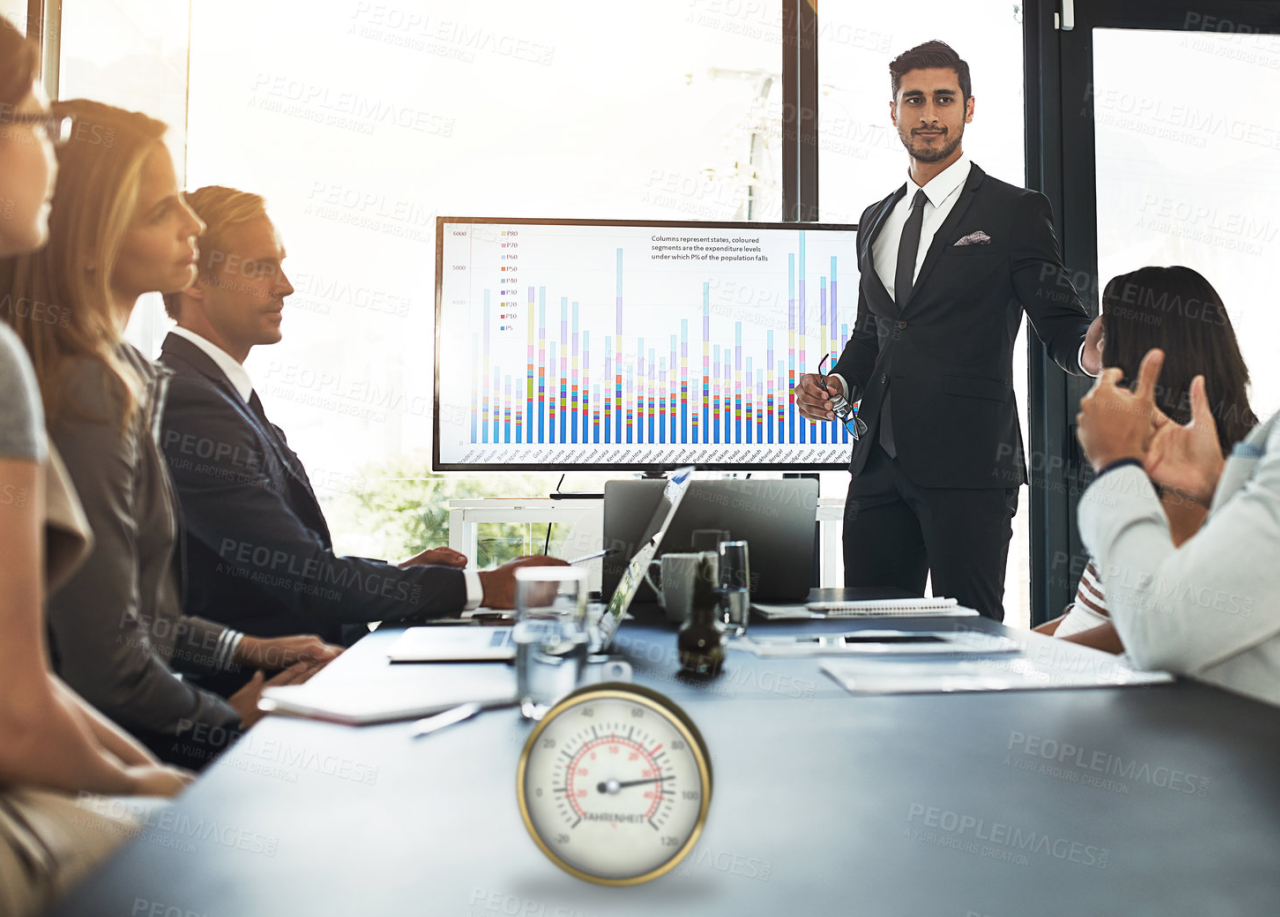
92 °F
